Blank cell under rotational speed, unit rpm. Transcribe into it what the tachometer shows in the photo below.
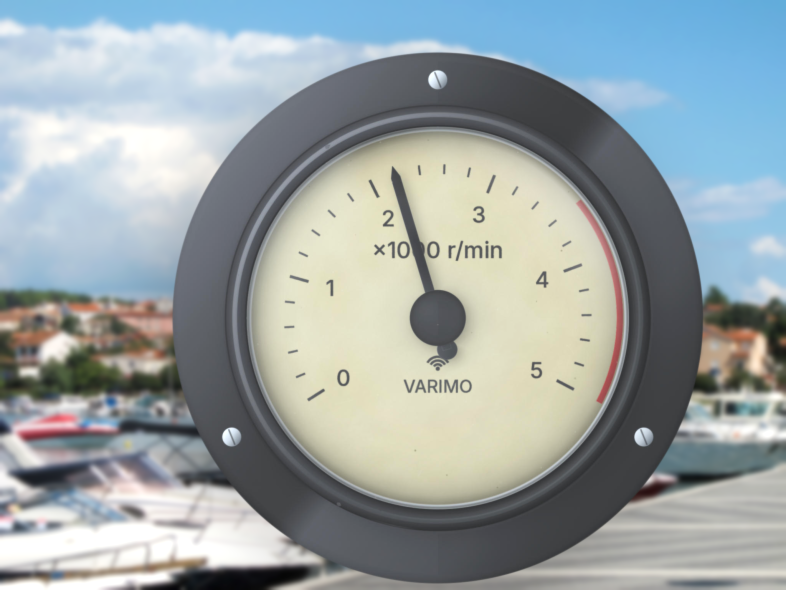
2200 rpm
